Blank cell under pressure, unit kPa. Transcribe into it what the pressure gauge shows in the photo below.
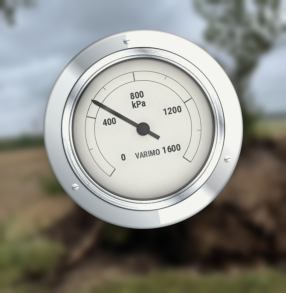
500 kPa
